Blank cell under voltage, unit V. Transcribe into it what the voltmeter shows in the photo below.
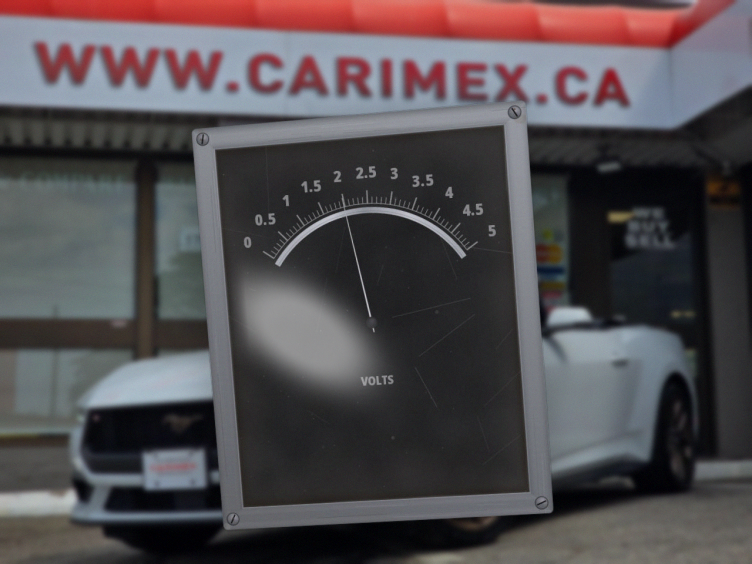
2 V
